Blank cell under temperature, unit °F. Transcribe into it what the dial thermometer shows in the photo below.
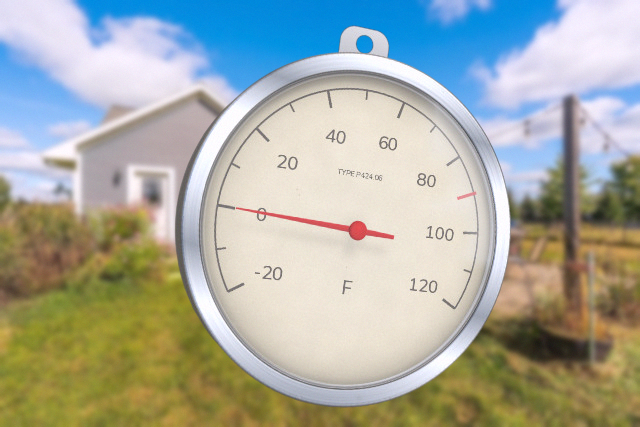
0 °F
